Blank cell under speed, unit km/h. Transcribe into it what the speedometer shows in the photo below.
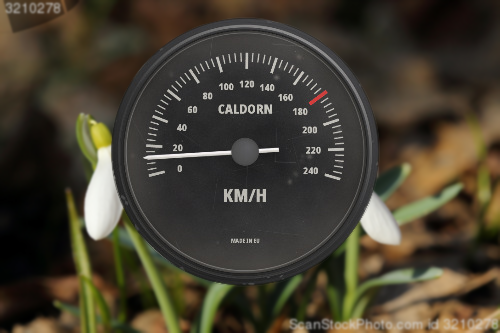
12 km/h
